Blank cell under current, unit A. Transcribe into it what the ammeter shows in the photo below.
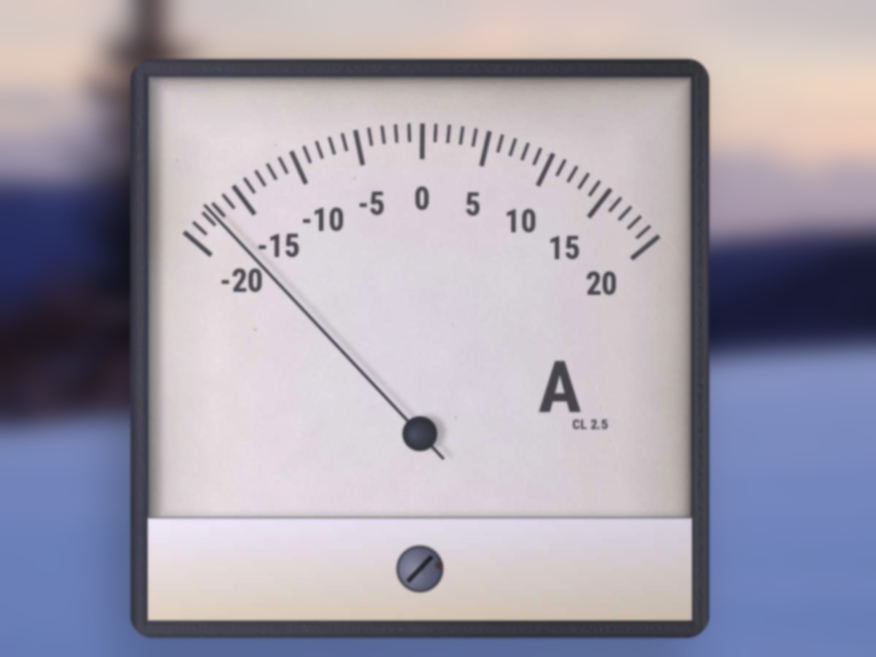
-17.5 A
